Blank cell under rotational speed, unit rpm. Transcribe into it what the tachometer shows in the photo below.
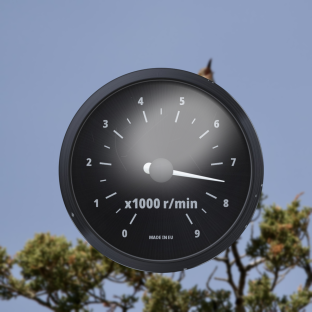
7500 rpm
